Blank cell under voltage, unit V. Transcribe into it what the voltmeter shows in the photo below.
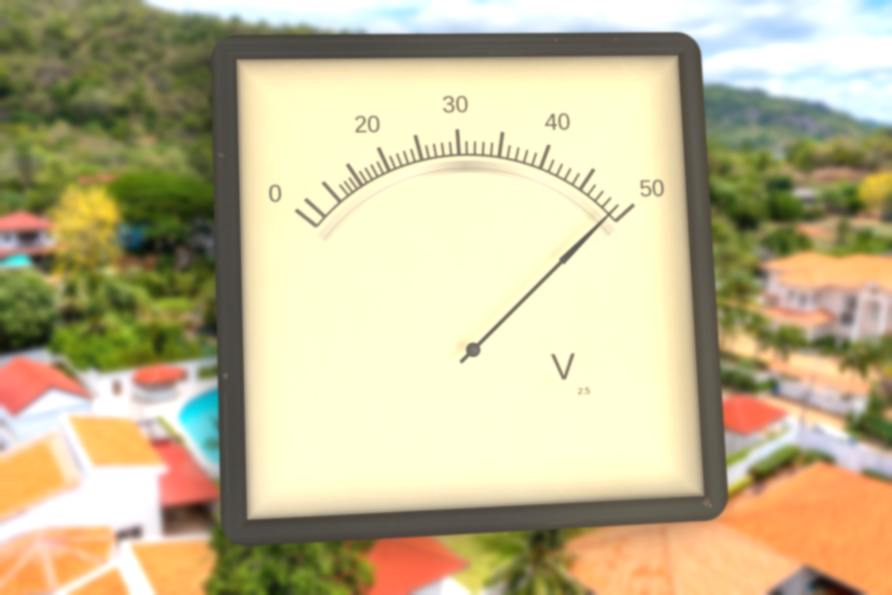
49 V
